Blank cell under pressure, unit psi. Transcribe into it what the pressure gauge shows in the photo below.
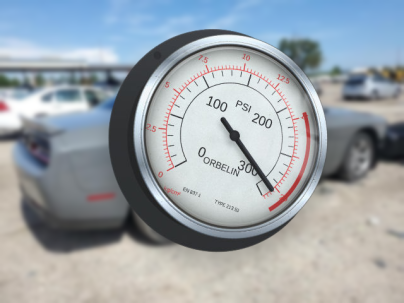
290 psi
